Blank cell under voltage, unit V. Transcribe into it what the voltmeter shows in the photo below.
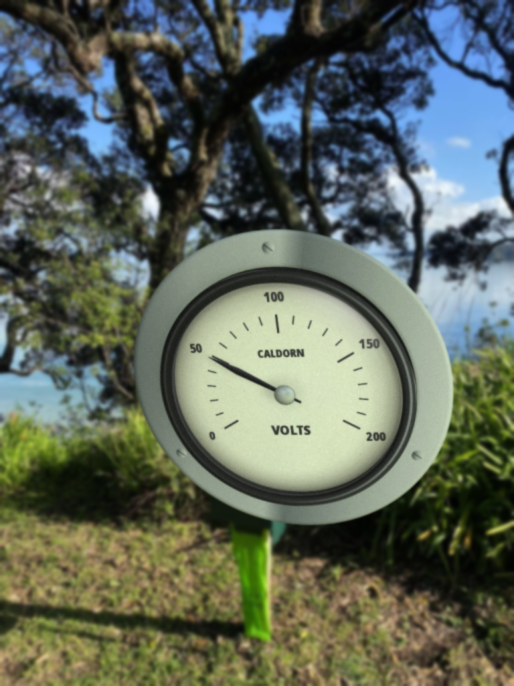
50 V
